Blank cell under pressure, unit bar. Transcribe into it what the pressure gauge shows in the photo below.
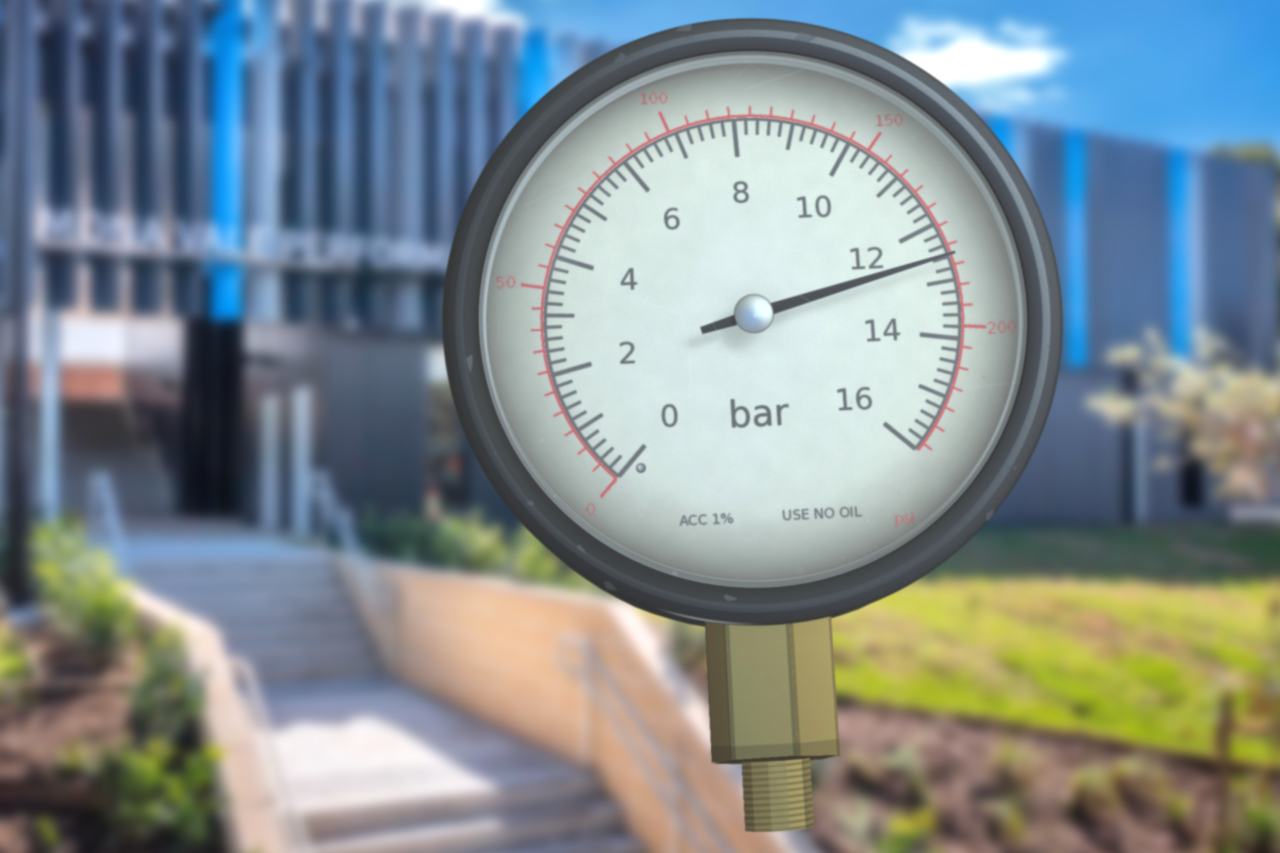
12.6 bar
